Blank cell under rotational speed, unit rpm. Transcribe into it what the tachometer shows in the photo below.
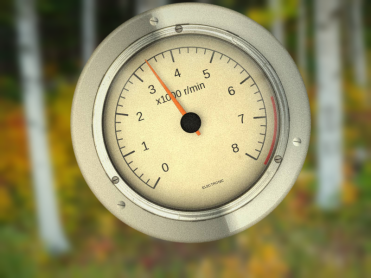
3400 rpm
